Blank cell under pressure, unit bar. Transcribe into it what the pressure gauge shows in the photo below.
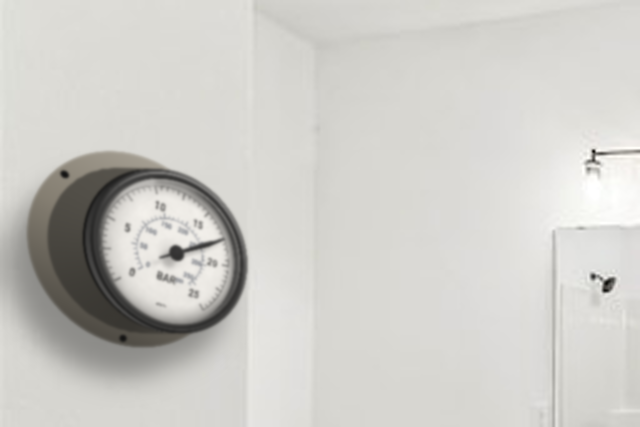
17.5 bar
